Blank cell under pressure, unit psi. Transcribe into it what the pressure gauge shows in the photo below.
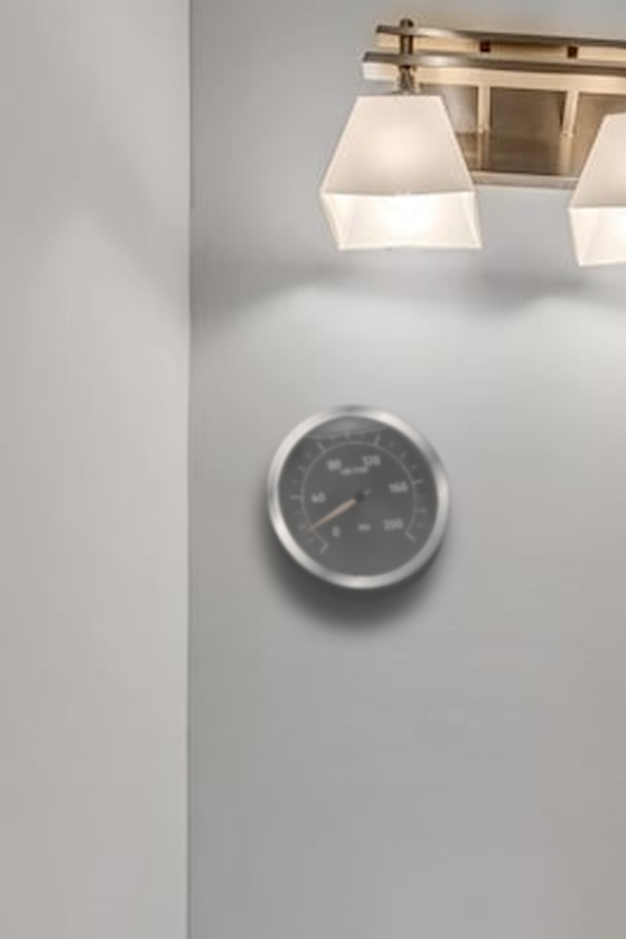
15 psi
